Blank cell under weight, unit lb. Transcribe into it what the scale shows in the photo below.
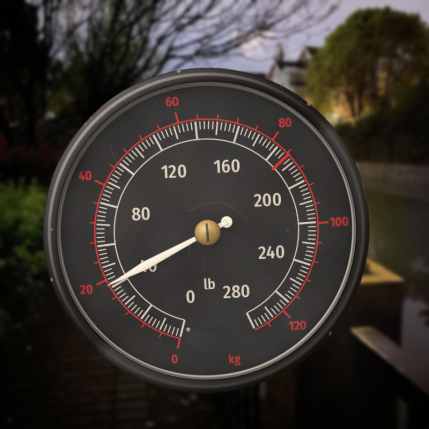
42 lb
